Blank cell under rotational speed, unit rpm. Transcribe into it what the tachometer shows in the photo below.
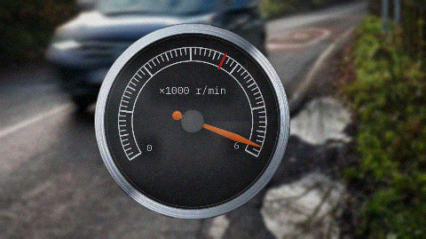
5800 rpm
